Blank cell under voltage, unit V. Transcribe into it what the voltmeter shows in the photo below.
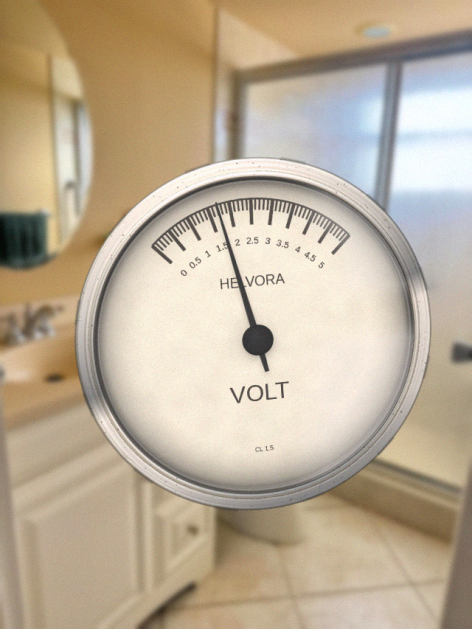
1.7 V
